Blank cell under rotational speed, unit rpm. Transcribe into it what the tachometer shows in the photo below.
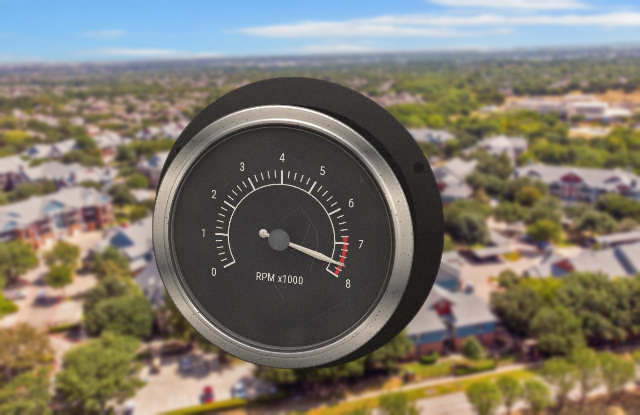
7600 rpm
